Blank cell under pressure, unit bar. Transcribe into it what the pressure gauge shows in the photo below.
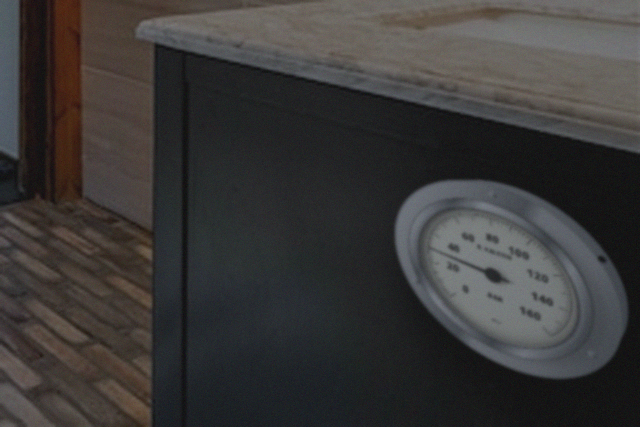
30 bar
